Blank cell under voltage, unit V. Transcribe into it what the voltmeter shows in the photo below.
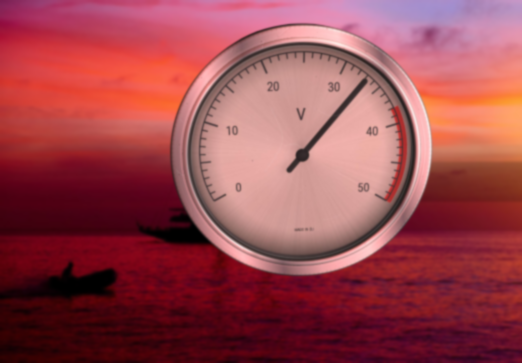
33 V
